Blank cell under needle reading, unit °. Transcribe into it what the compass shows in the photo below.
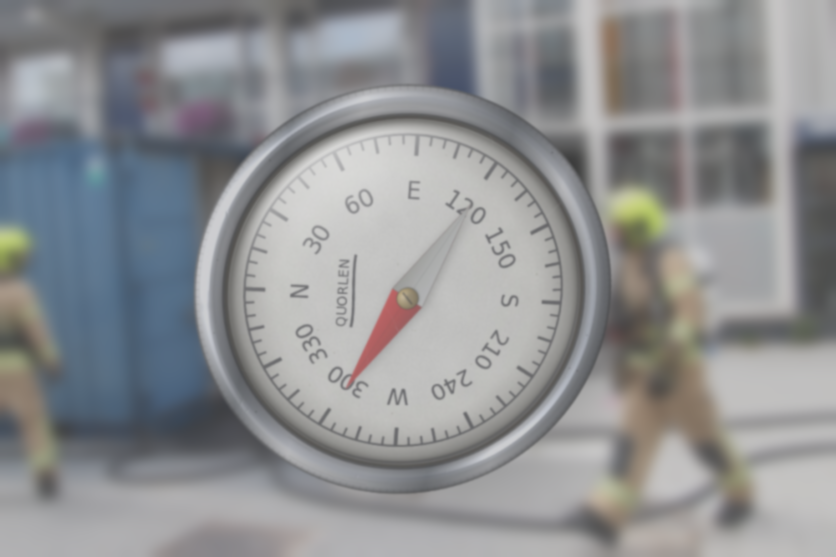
300 °
